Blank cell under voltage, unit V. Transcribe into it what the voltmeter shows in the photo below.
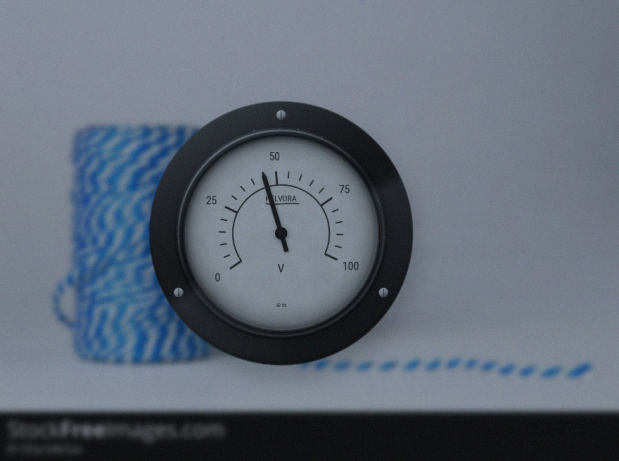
45 V
